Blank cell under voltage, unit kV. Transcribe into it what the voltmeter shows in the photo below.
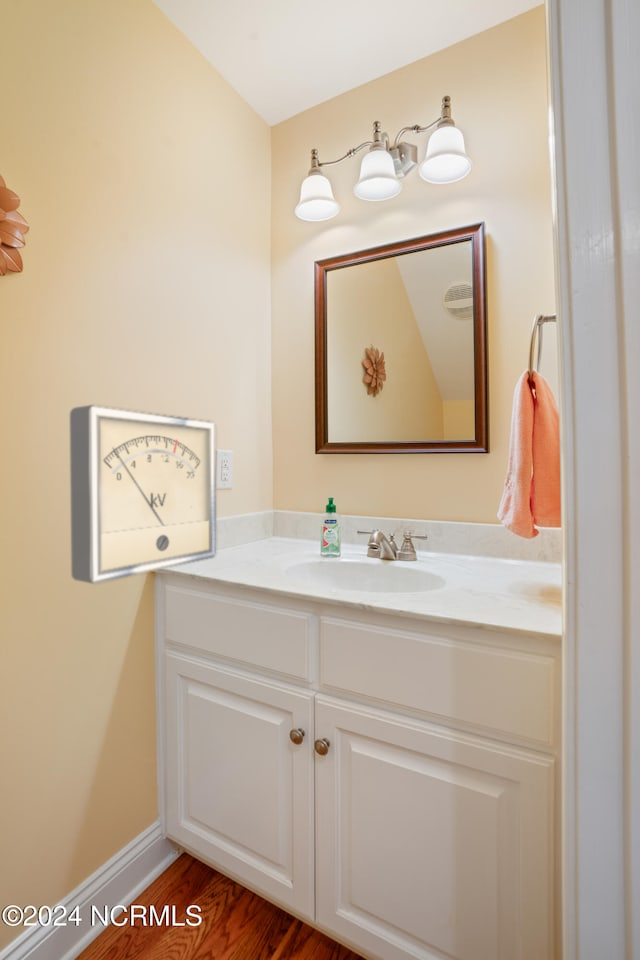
2 kV
